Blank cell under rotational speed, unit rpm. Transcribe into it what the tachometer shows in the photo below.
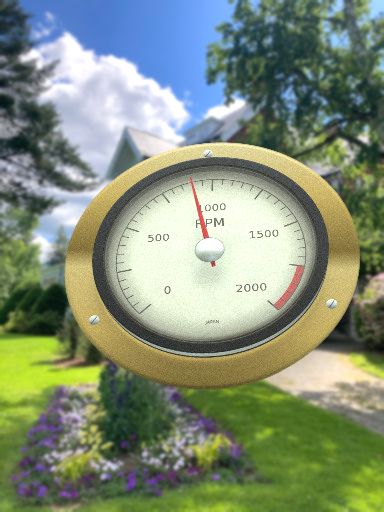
900 rpm
